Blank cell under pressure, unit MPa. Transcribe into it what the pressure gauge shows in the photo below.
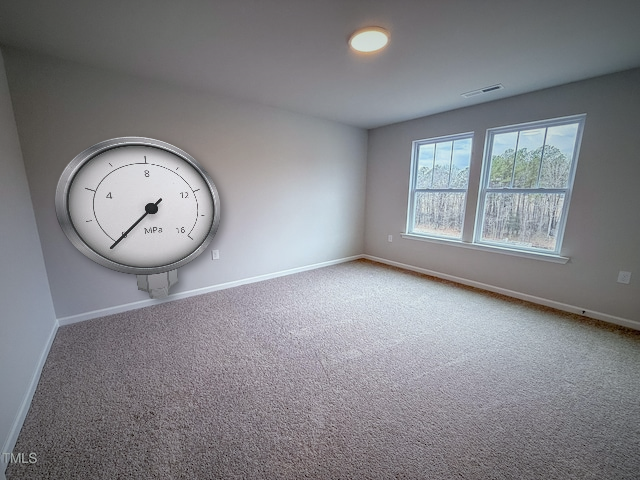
0 MPa
